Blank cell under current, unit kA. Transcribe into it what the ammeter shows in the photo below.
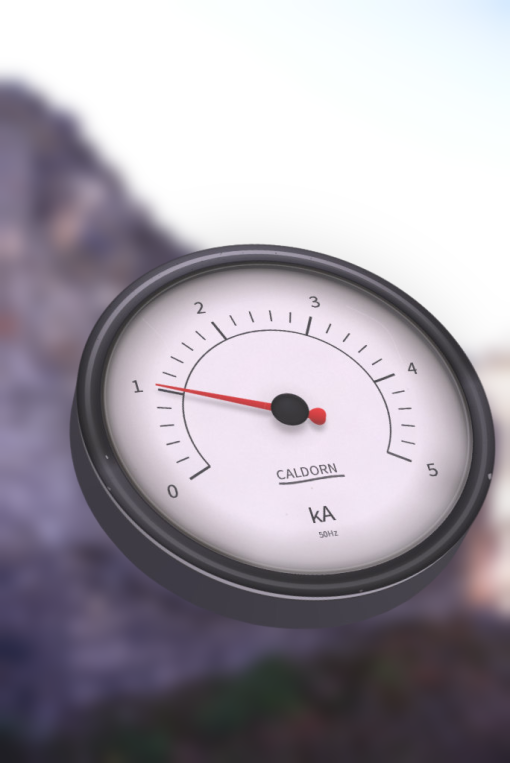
1 kA
